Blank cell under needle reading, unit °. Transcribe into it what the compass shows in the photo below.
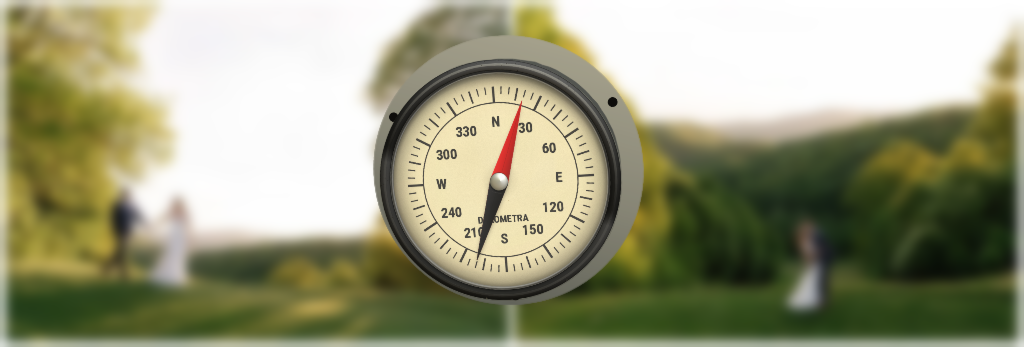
20 °
